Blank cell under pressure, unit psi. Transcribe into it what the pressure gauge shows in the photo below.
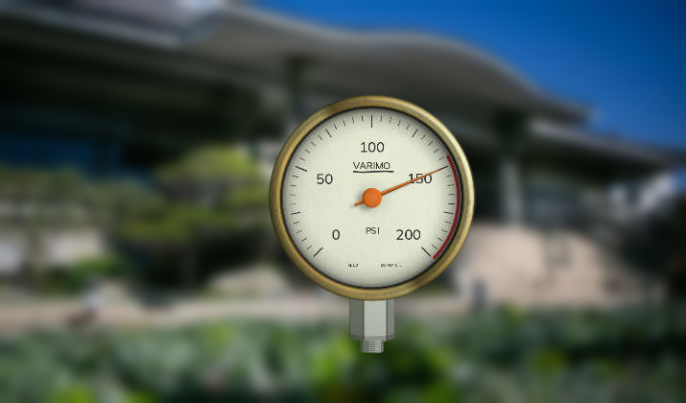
150 psi
